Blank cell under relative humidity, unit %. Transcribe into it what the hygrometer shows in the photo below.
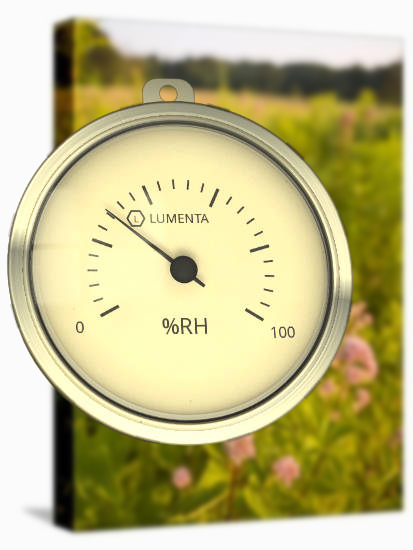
28 %
